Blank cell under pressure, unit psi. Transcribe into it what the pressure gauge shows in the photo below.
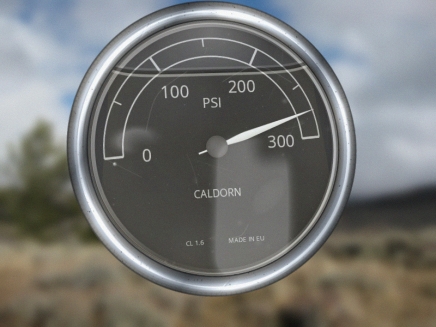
275 psi
